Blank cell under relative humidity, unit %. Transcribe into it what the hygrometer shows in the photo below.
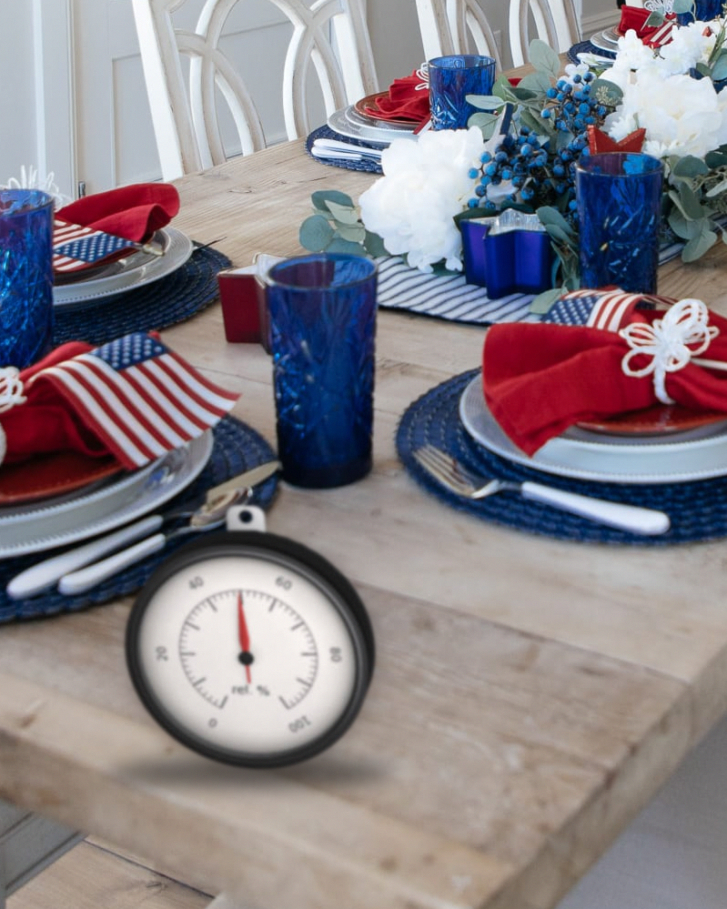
50 %
